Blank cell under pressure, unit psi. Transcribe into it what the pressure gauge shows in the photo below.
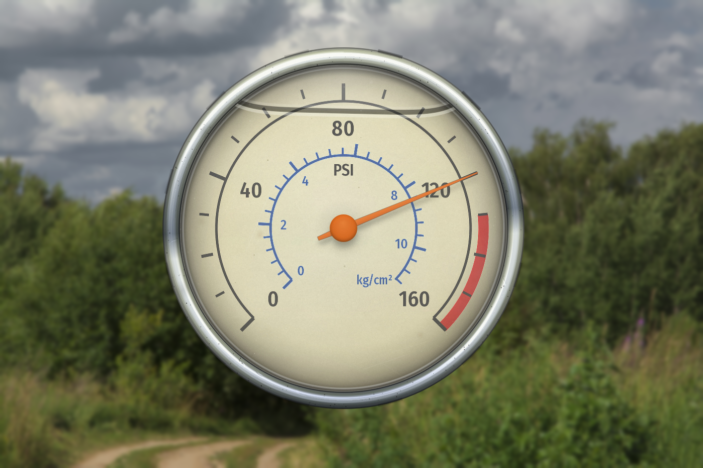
120 psi
